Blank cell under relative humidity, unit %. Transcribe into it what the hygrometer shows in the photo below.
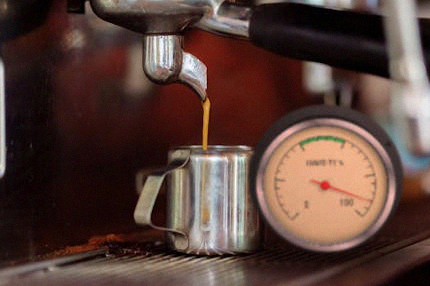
92 %
